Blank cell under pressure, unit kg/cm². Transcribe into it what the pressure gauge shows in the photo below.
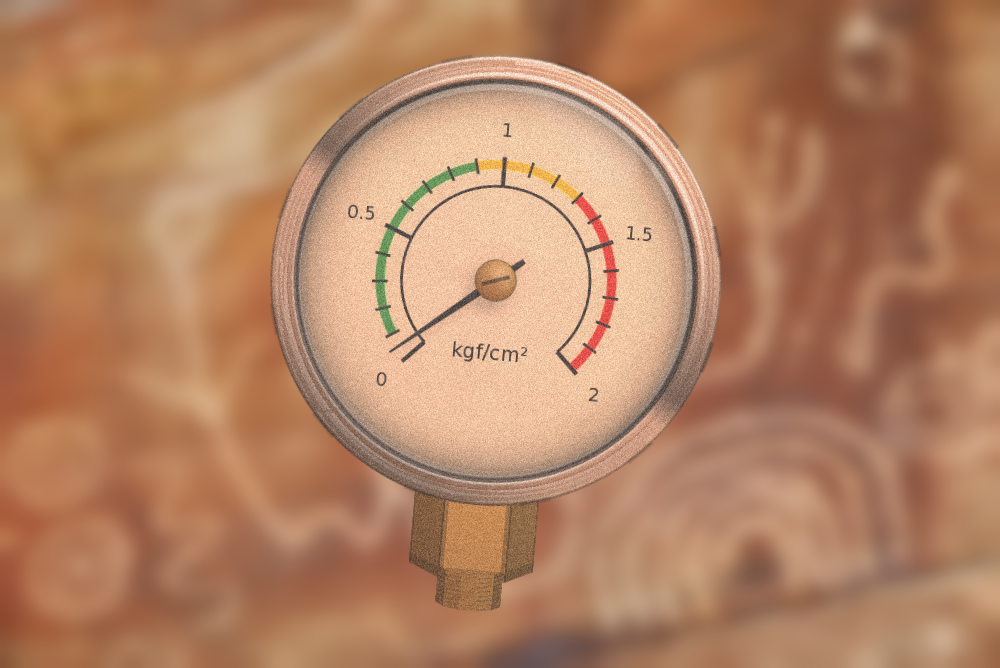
0.05 kg/cm²
